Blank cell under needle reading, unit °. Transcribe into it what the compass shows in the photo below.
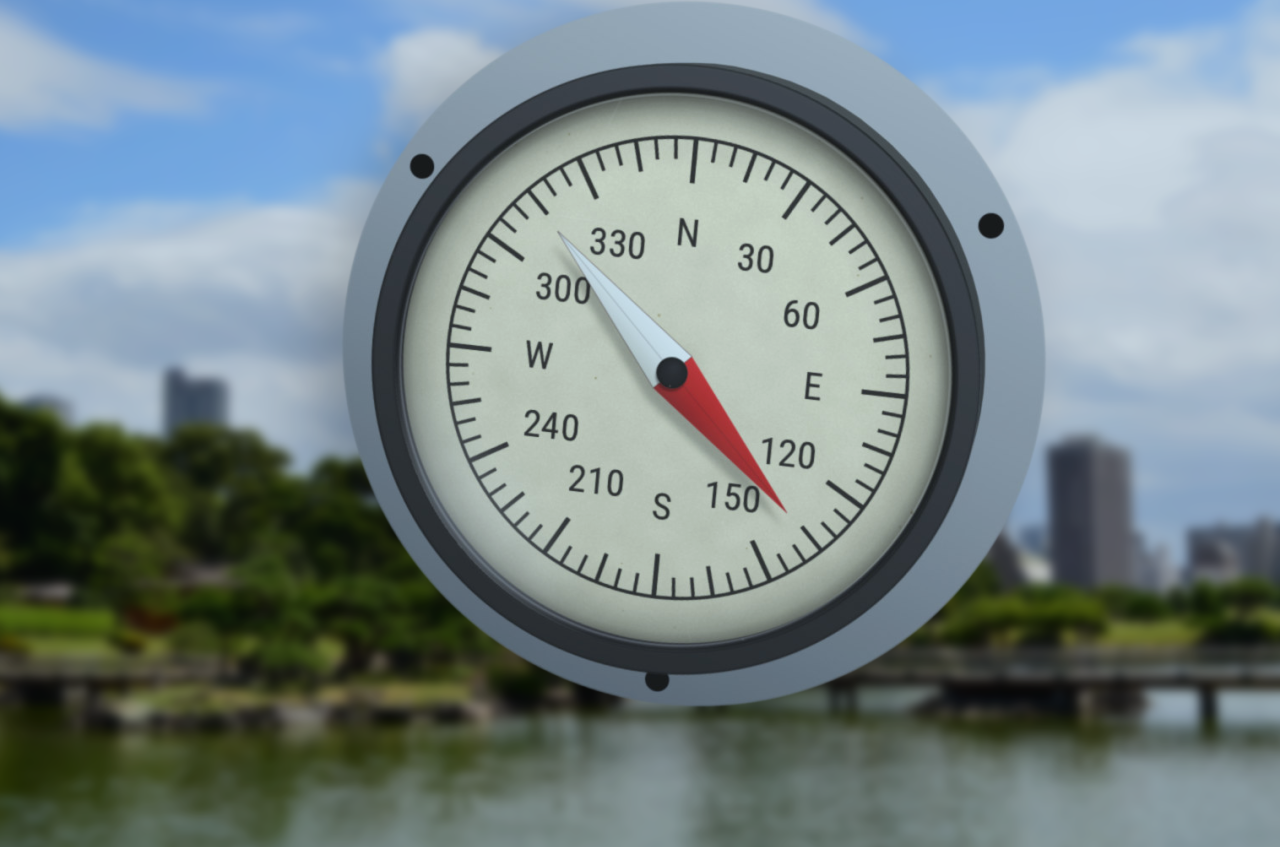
135 °
